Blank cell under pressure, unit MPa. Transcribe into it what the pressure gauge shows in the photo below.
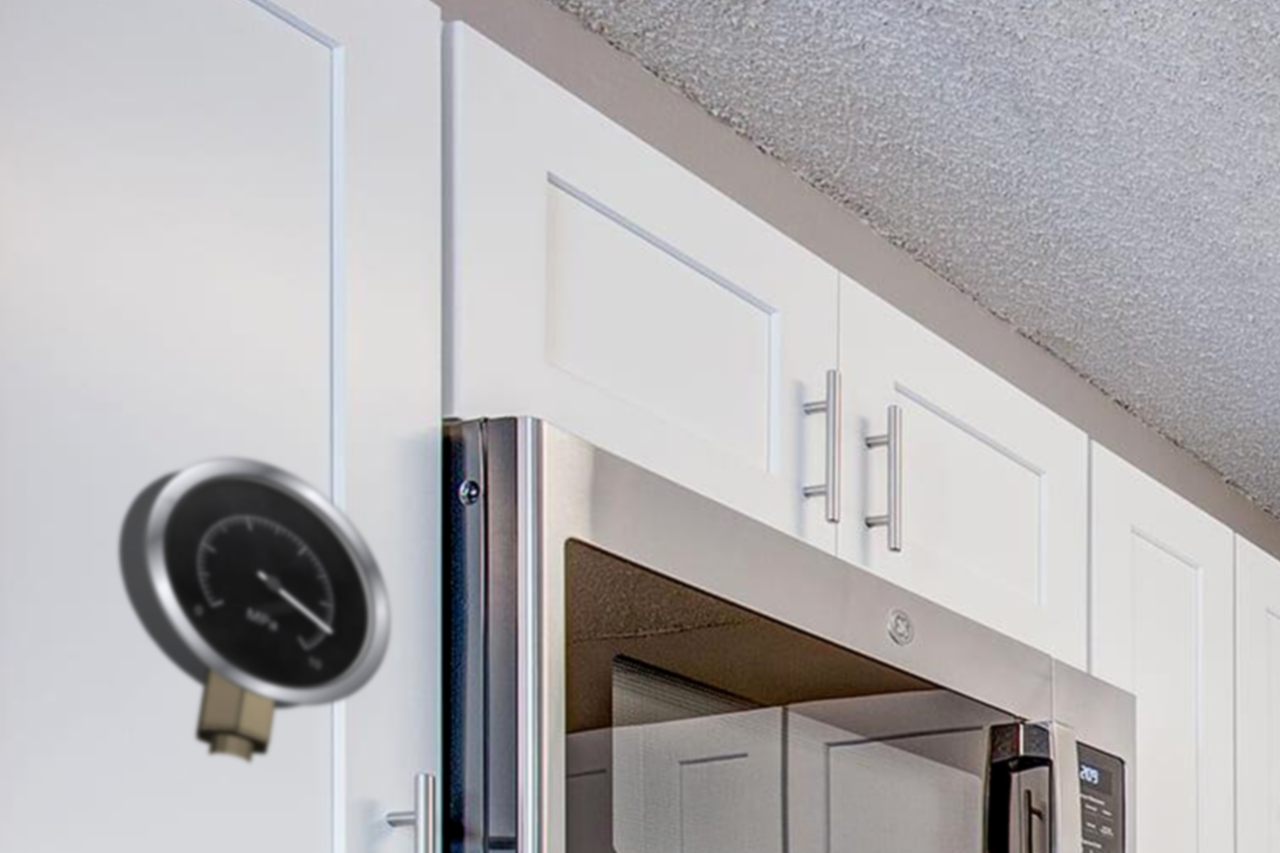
9 MPa
